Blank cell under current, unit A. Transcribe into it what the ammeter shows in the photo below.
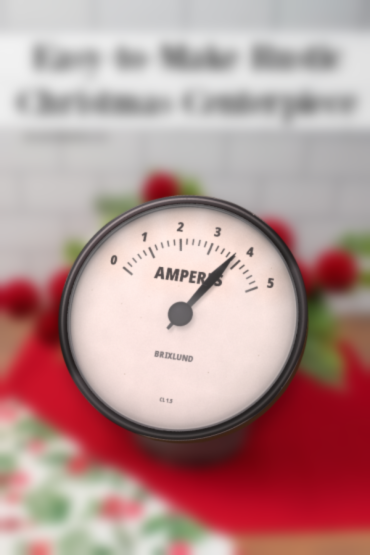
3.8 A
